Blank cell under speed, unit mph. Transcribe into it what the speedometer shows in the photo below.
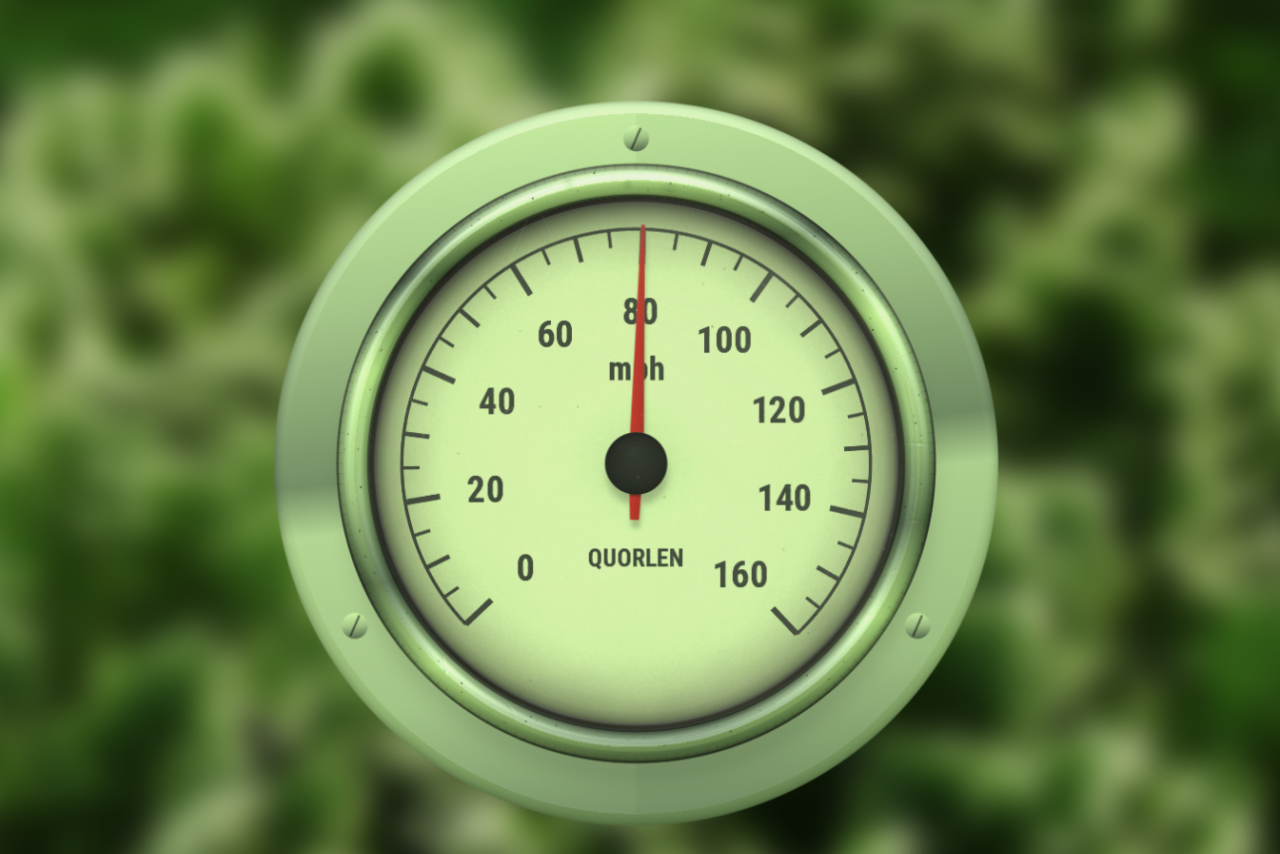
80 mph
